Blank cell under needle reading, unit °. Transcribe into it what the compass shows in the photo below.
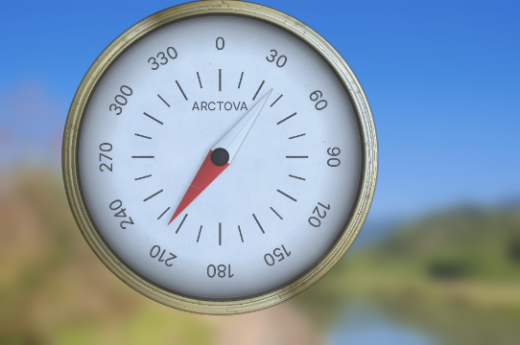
217.5 °
